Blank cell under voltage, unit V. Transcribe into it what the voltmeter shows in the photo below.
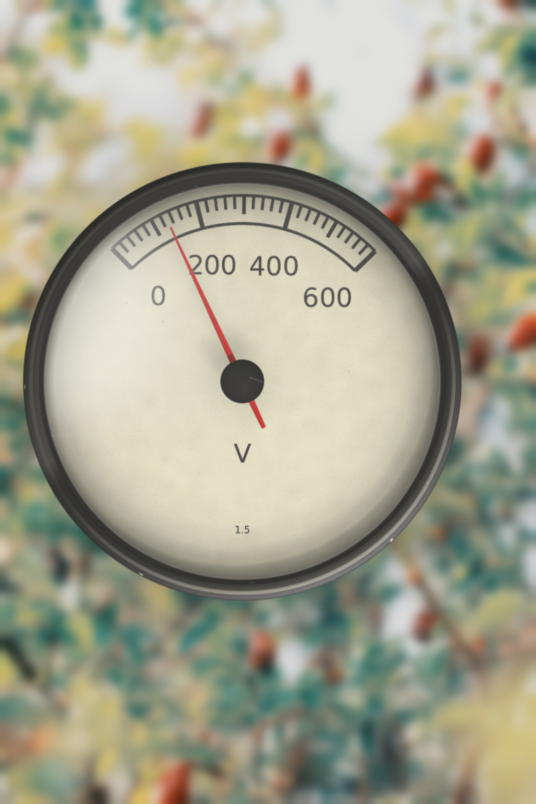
130 V
